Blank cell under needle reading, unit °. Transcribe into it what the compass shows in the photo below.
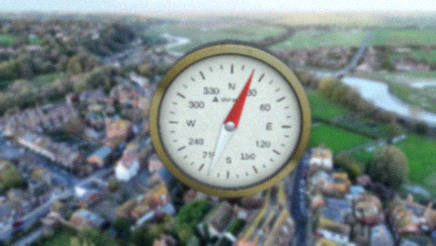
20 °
